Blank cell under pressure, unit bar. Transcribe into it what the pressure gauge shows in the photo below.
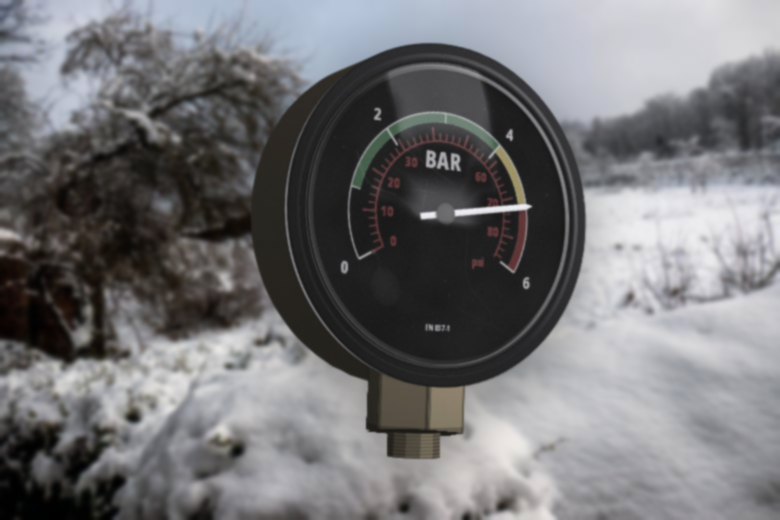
5 bar
